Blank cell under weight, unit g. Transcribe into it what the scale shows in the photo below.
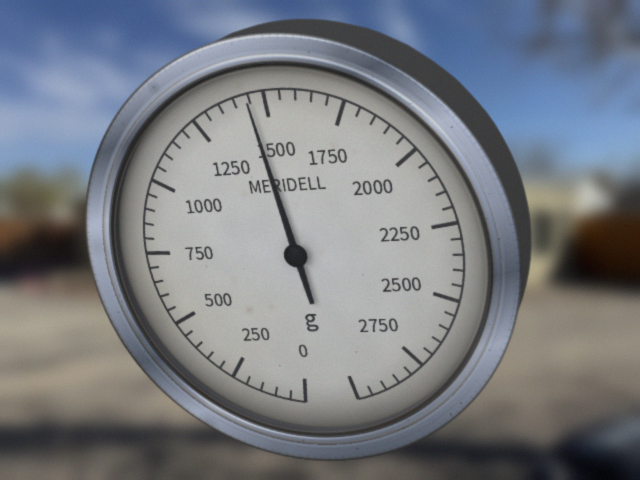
1450 g
